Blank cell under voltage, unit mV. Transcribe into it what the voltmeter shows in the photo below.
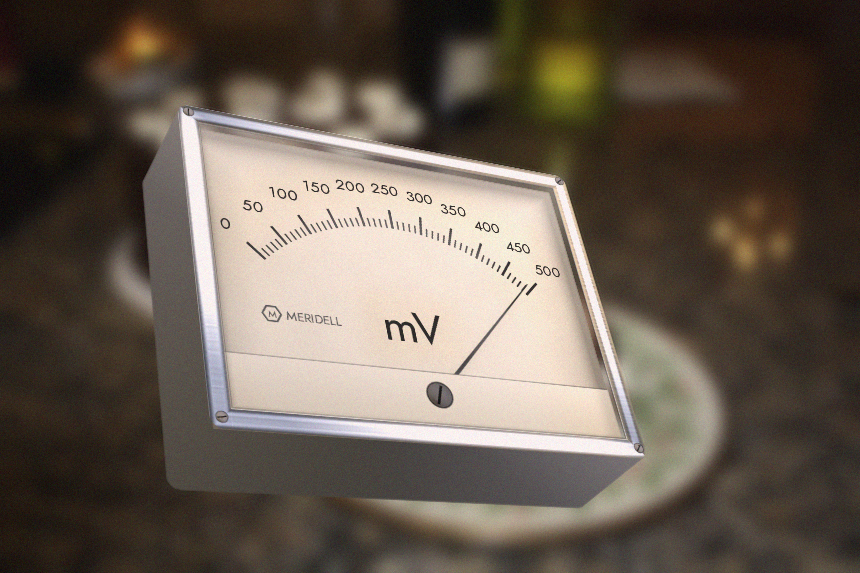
490 mV
